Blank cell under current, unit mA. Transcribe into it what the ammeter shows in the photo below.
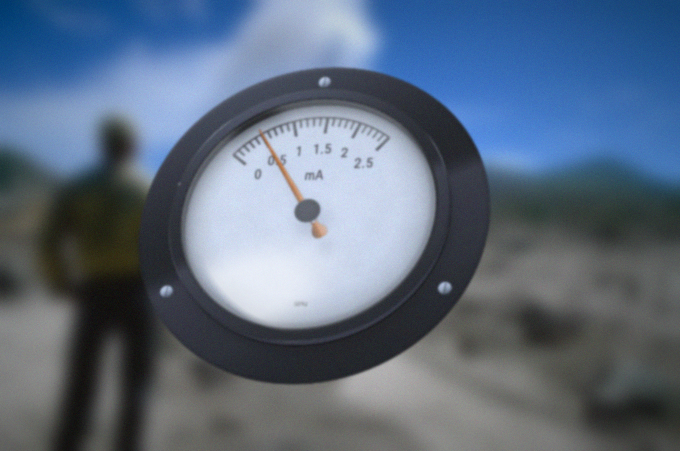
0.5 mA
